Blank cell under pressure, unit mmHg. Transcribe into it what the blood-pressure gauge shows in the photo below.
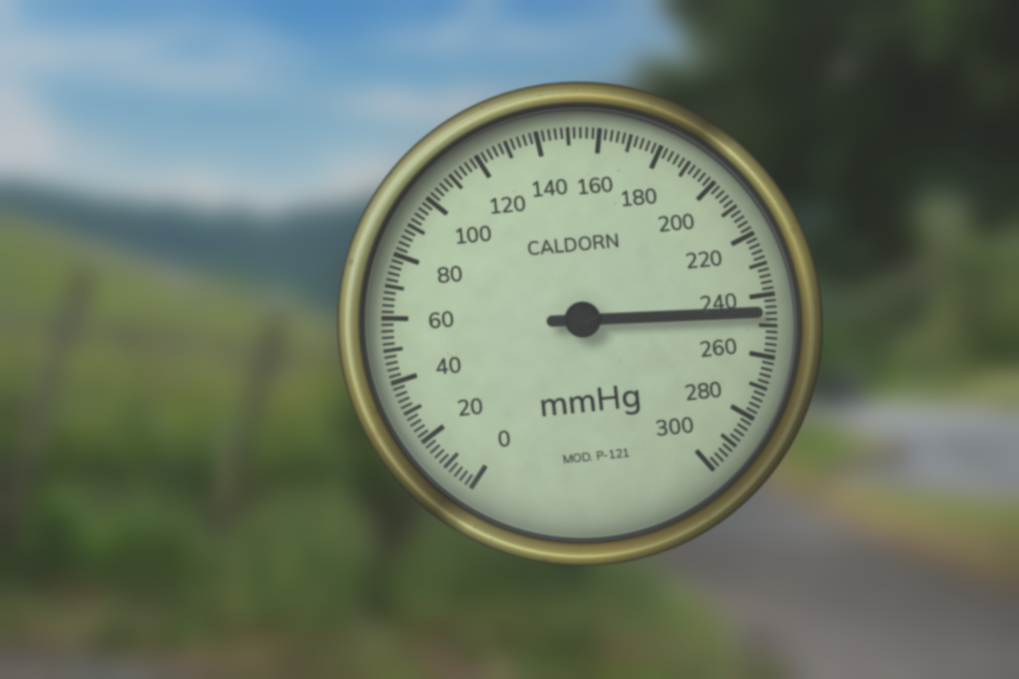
246 mmHg
